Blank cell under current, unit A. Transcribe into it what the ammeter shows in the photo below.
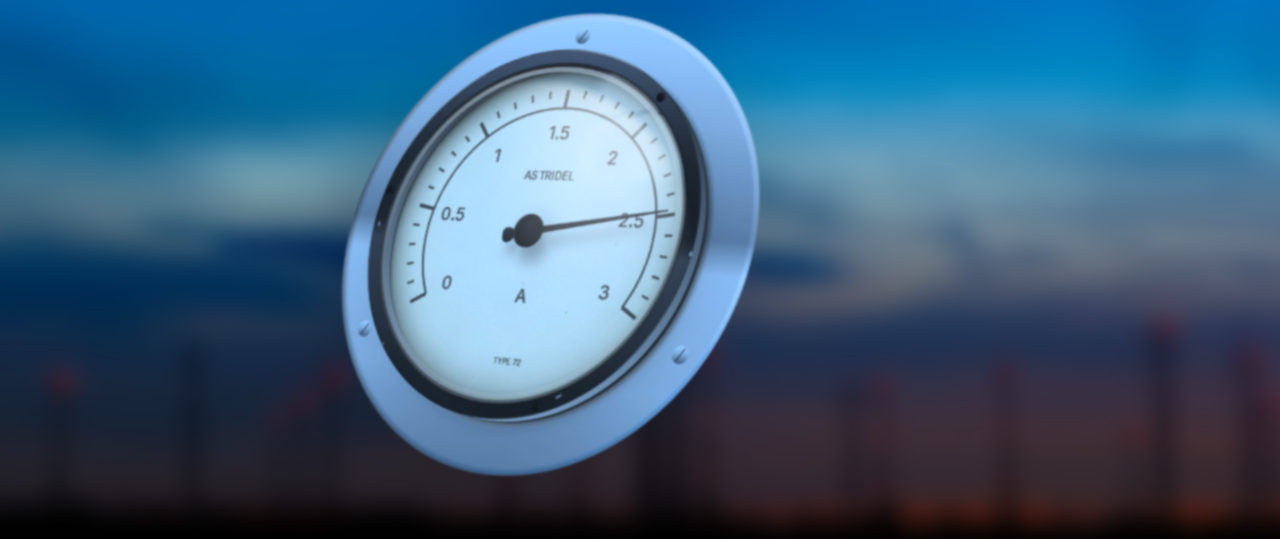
2.5 A
